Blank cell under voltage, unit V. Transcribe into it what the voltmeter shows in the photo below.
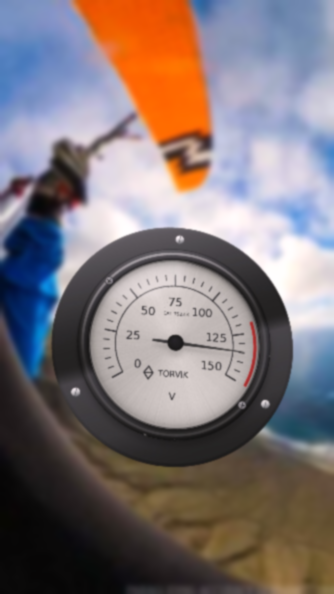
135 V
